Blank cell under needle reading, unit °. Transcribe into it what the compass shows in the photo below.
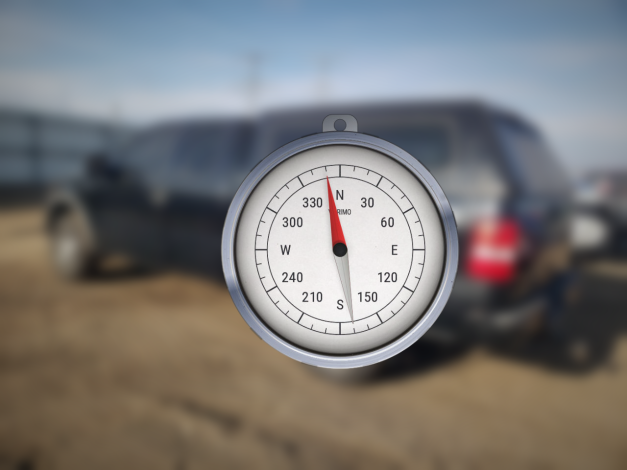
350 °
